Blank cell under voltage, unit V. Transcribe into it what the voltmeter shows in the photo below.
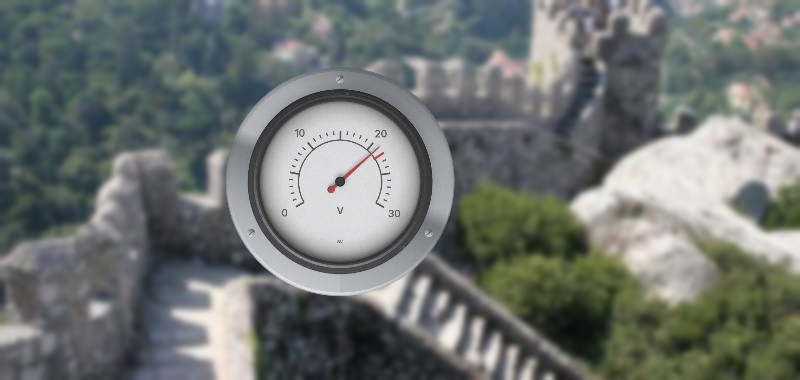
21 V
